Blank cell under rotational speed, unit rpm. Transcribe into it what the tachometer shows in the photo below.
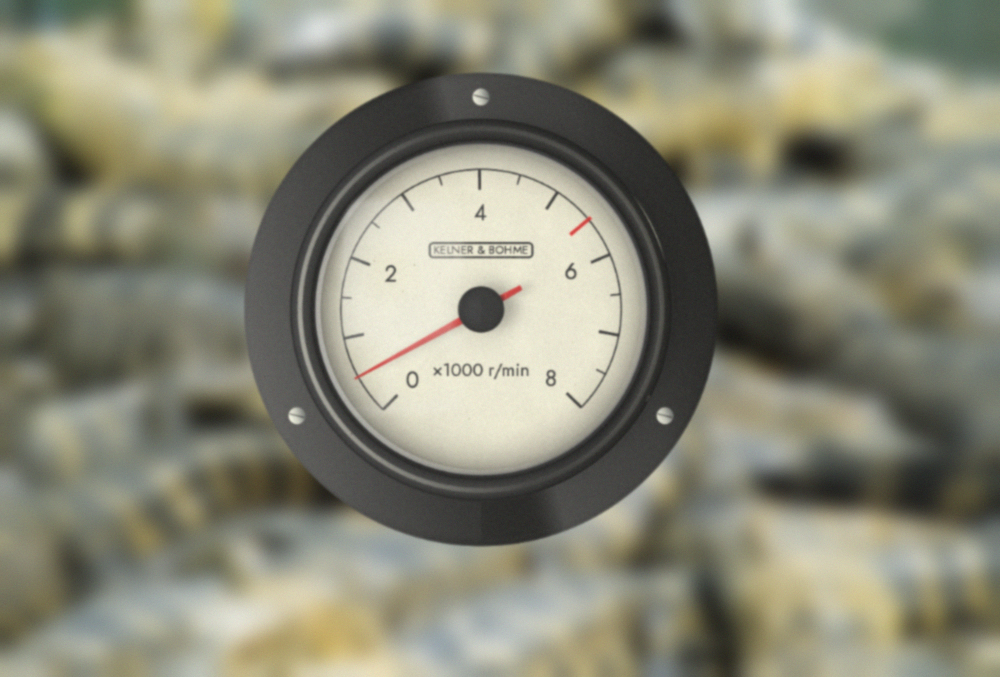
500 rpm
